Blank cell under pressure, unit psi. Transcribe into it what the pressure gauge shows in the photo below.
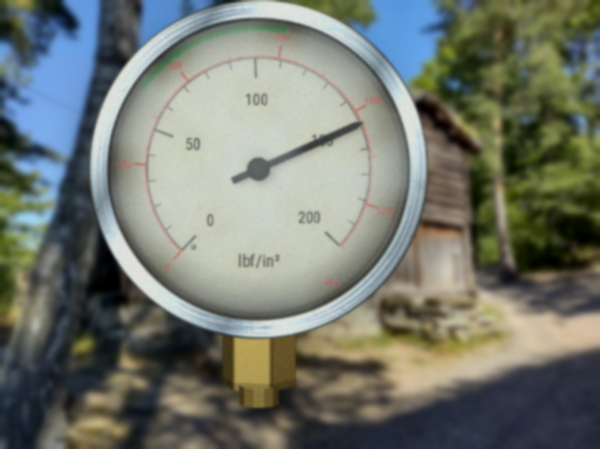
150 psi
